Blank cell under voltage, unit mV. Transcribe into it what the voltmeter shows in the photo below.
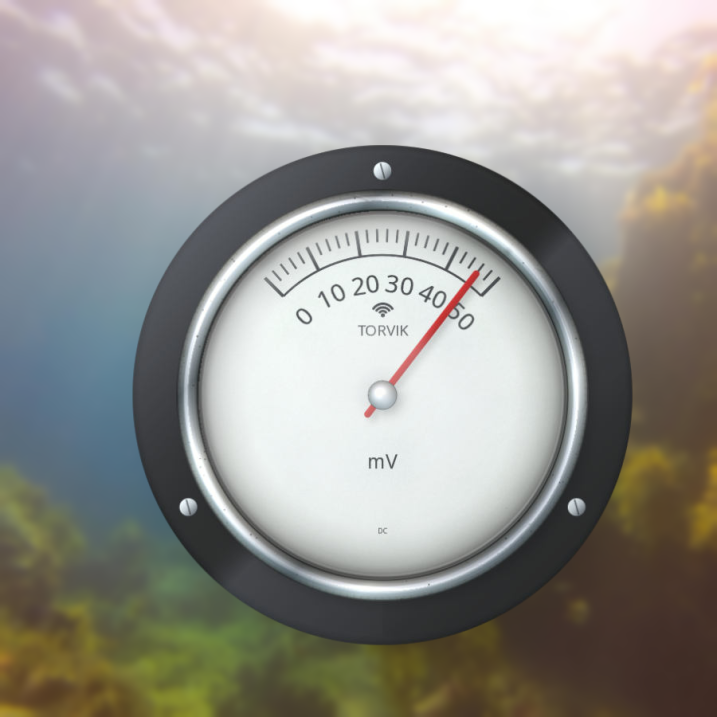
46 mV
